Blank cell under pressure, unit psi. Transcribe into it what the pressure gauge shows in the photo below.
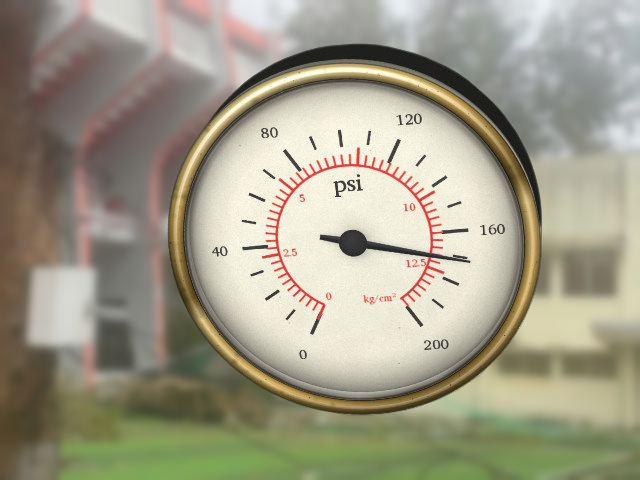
170 psi
